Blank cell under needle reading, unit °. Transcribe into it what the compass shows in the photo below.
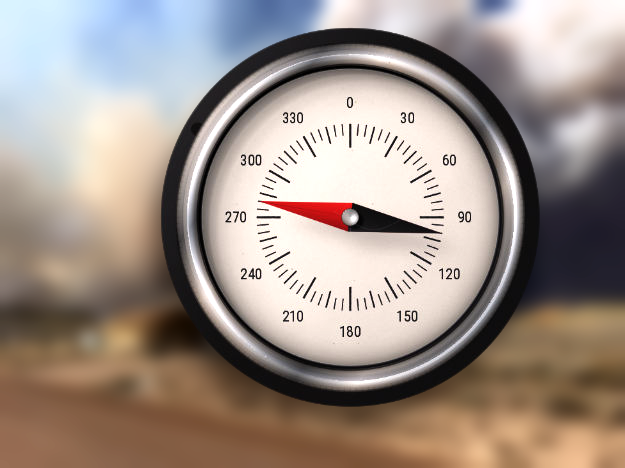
280 °
